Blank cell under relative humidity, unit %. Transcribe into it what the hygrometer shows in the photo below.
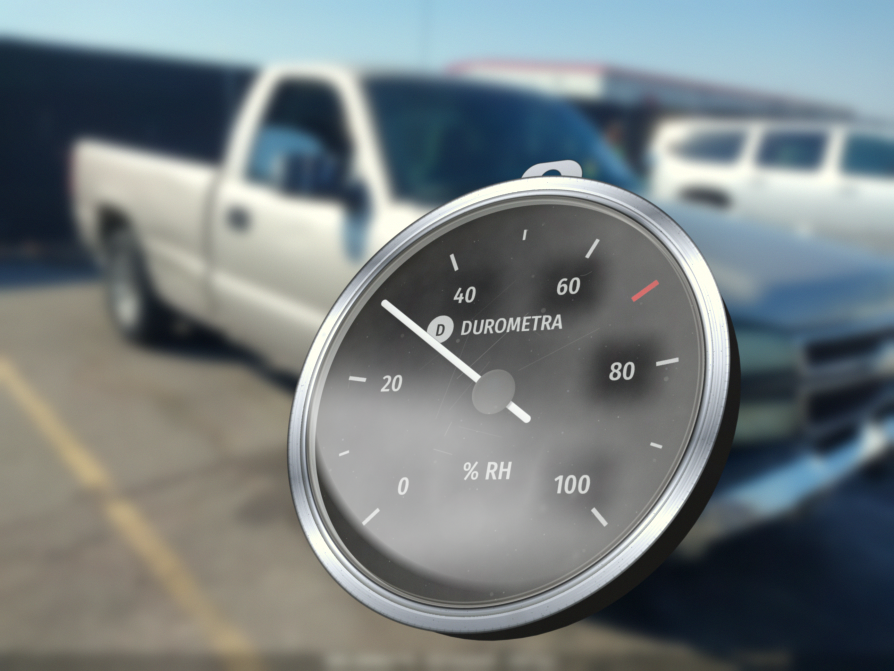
30 %
